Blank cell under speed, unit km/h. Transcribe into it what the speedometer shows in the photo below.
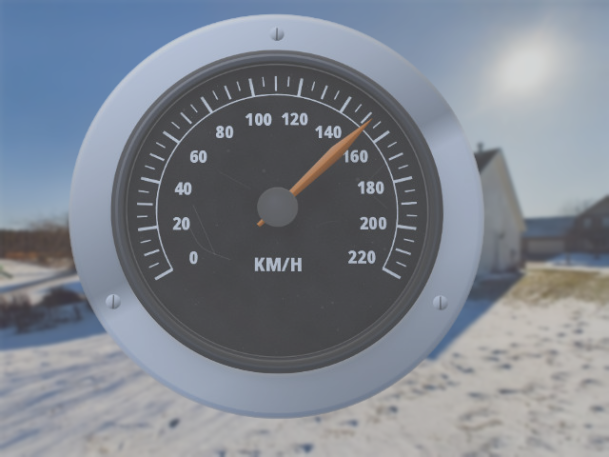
152.5 km/h
